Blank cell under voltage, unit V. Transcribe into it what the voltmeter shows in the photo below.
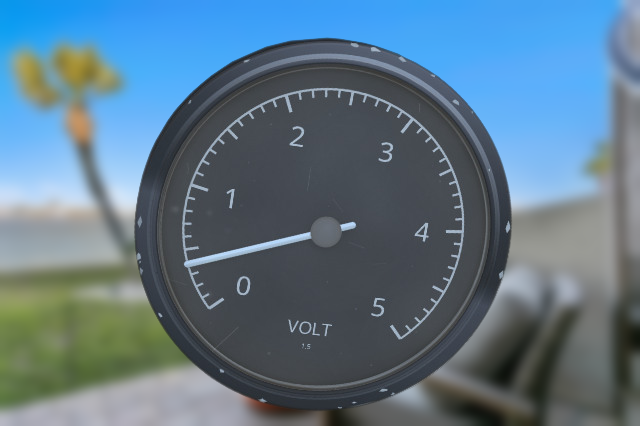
0.4 V
